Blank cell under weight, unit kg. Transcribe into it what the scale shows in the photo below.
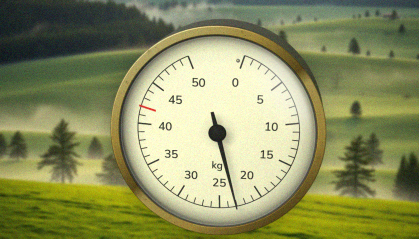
23 kg
